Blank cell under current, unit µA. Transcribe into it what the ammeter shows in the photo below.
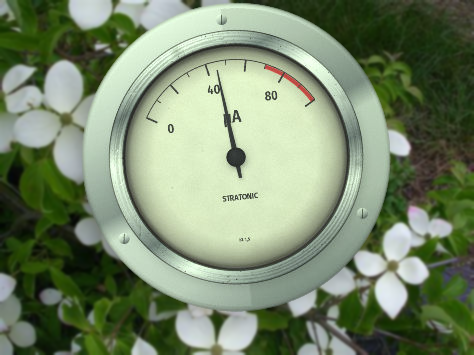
45 µA
